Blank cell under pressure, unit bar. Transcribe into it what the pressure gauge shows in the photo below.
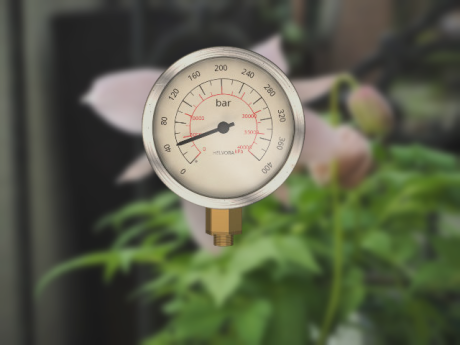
40 bar
